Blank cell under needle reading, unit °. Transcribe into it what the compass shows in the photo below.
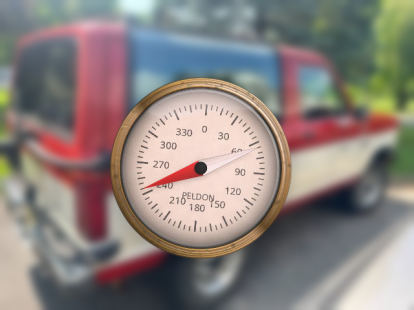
245 °
